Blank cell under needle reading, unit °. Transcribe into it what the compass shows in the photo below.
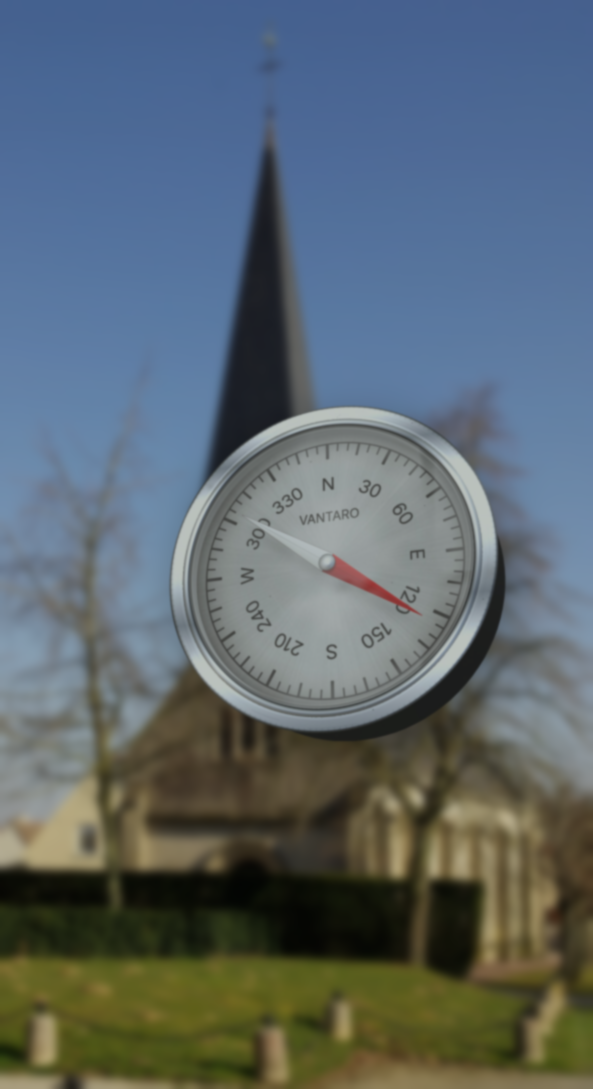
125 °
